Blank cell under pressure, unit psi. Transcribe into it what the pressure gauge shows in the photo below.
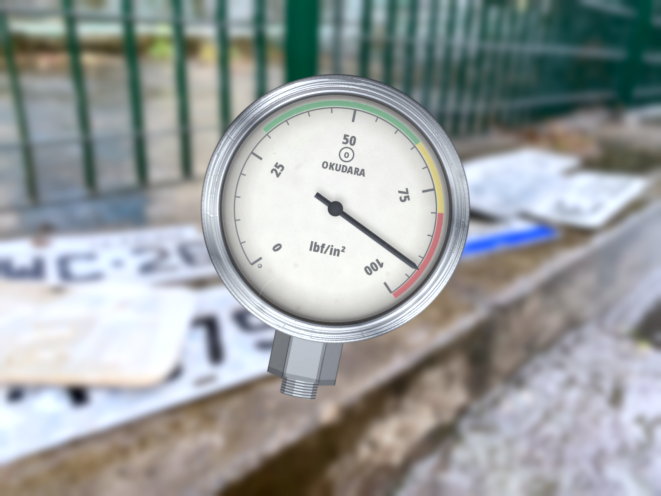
92.5 psi
